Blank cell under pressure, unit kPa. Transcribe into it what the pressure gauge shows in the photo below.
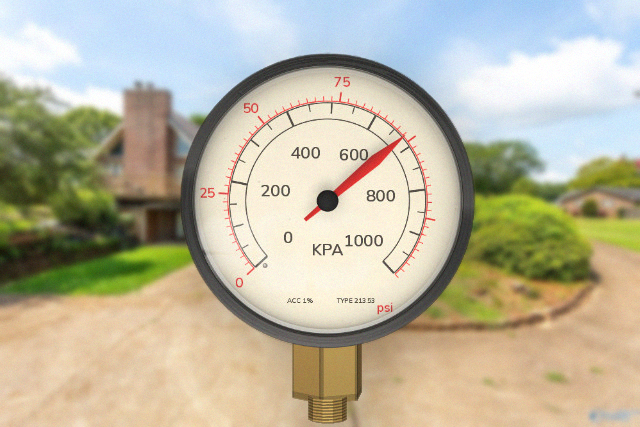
675 kPa
